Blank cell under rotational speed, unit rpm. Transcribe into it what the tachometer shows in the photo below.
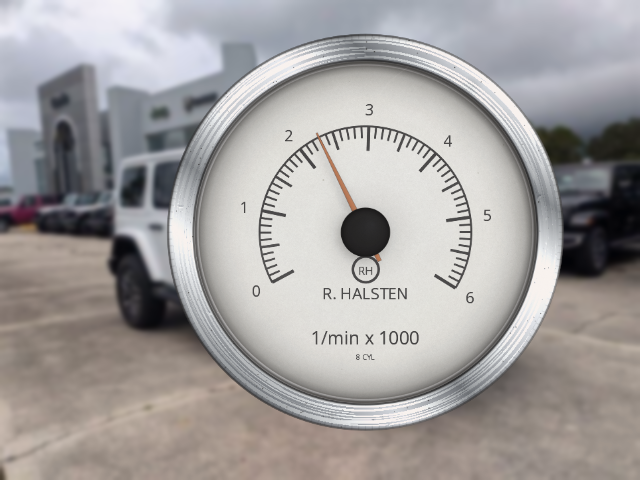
2300 rpm
